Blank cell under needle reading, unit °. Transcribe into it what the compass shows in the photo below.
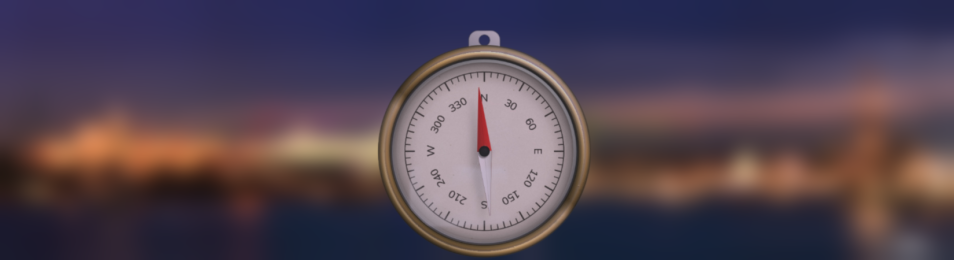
355 °
